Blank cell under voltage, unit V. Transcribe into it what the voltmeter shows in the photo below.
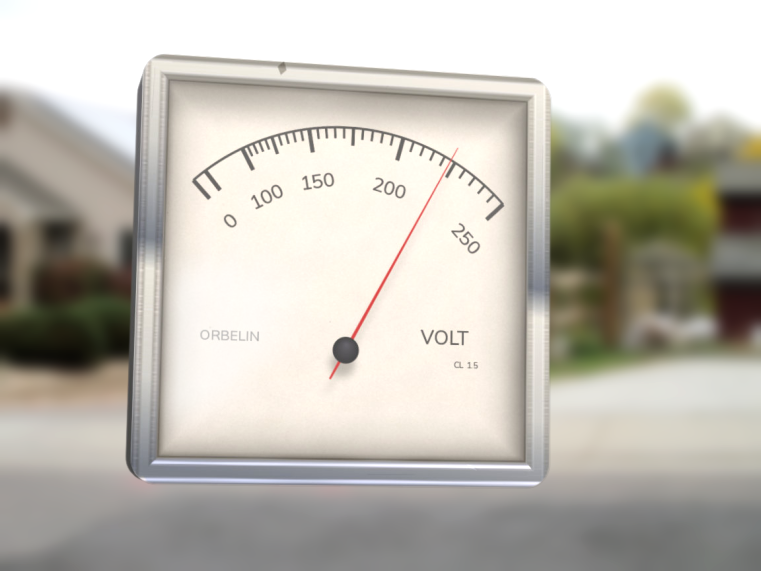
222.5 V
